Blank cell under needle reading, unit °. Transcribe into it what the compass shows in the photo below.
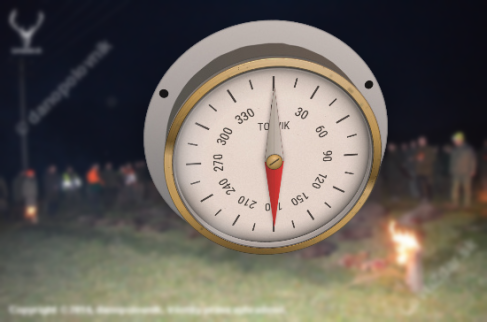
180 °
